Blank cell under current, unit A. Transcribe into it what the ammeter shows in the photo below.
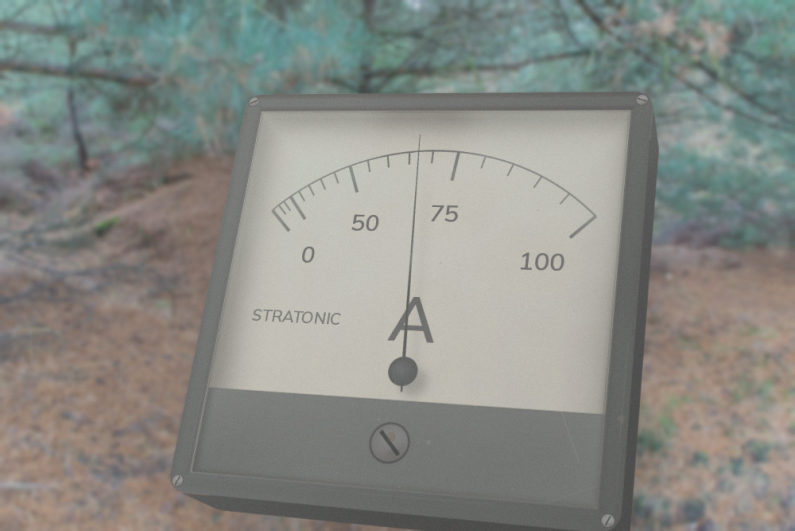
67.5 A
